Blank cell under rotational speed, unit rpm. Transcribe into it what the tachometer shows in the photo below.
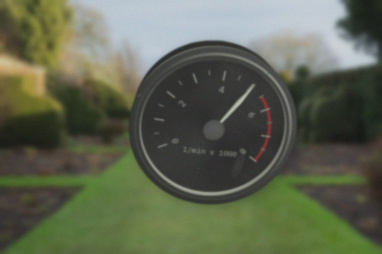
5000 rpm
